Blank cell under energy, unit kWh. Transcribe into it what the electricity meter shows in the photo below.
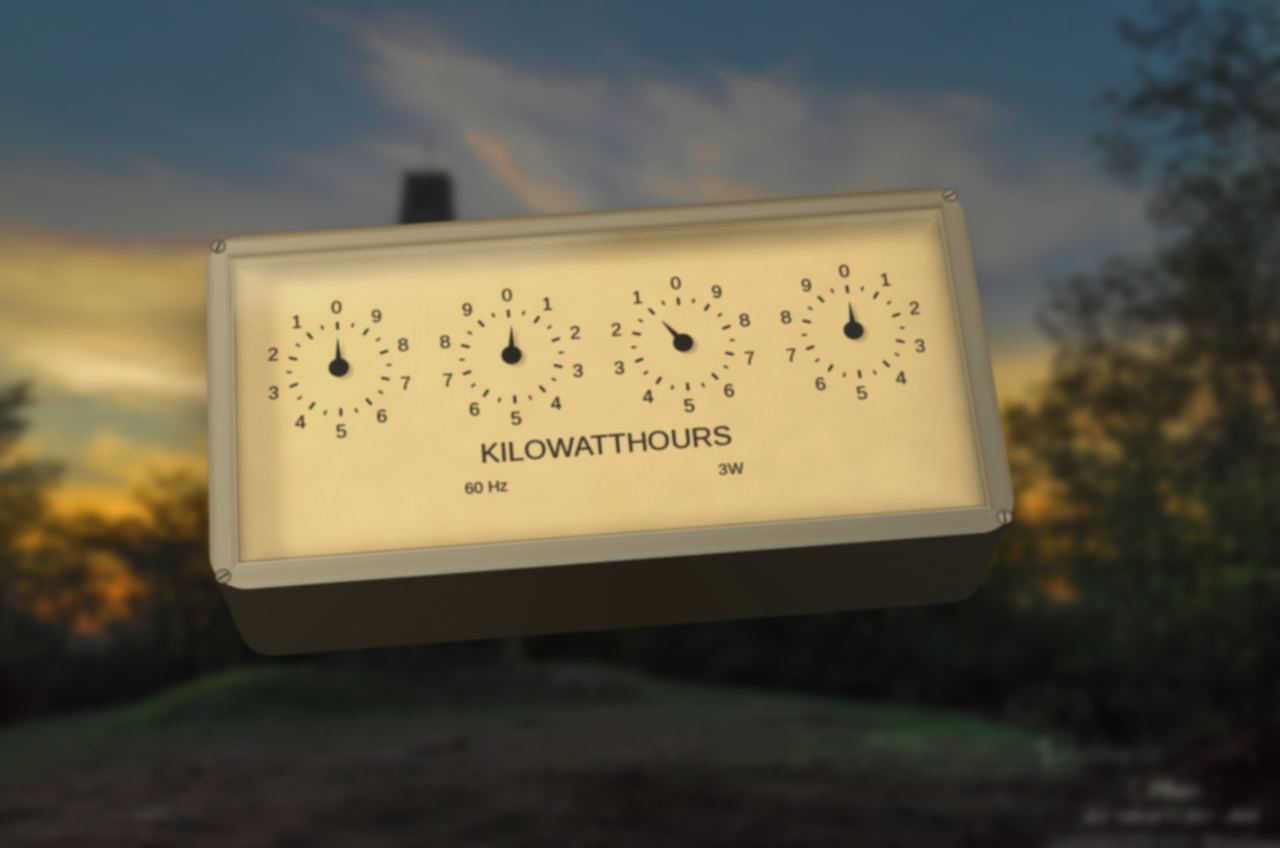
10 kWh
